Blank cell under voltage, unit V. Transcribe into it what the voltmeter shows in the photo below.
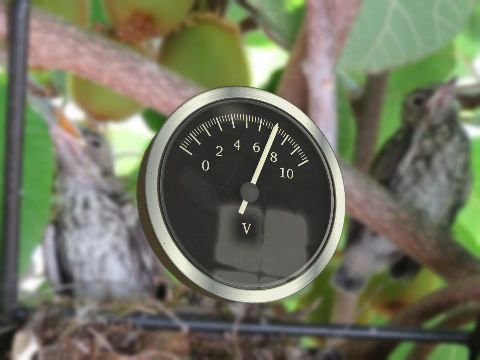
7 V
